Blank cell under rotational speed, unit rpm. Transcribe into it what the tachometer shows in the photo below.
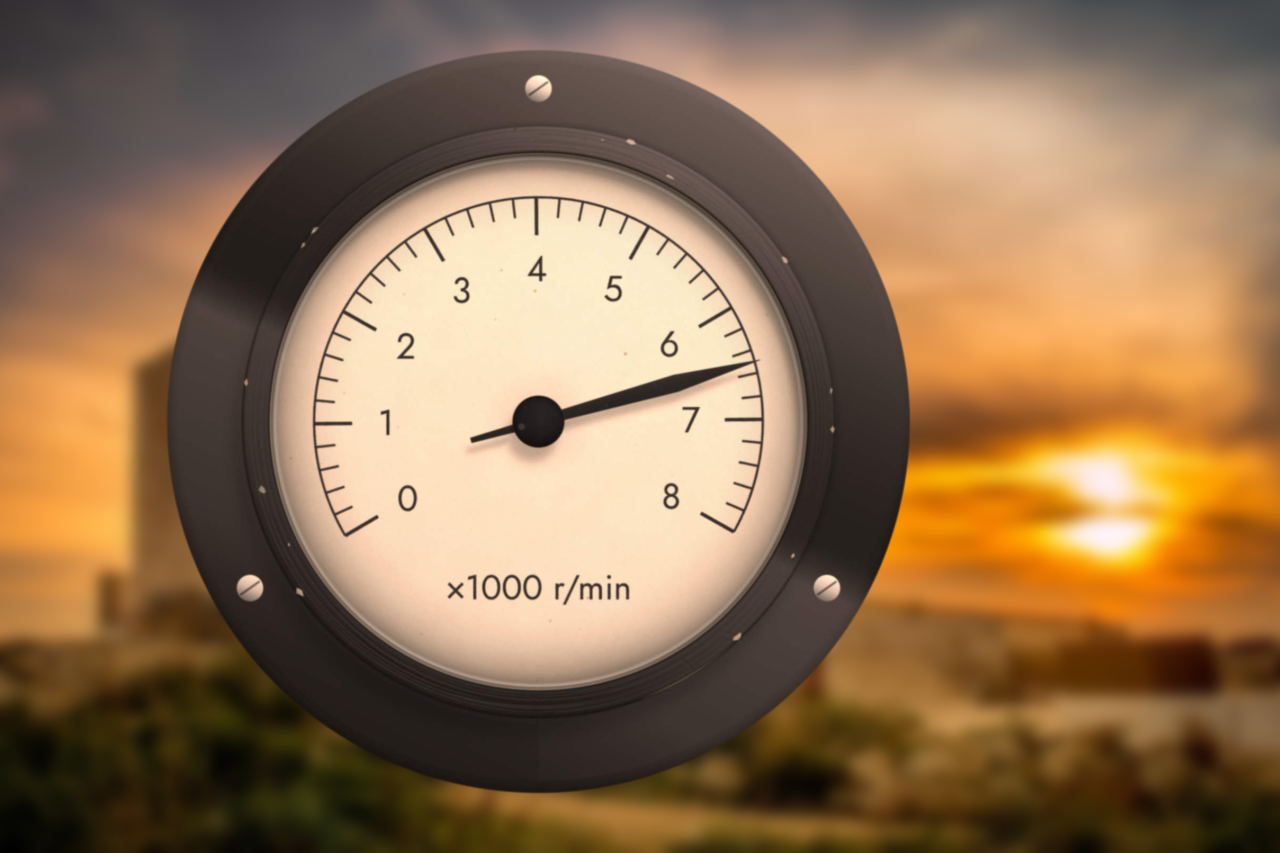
6500 rpm
